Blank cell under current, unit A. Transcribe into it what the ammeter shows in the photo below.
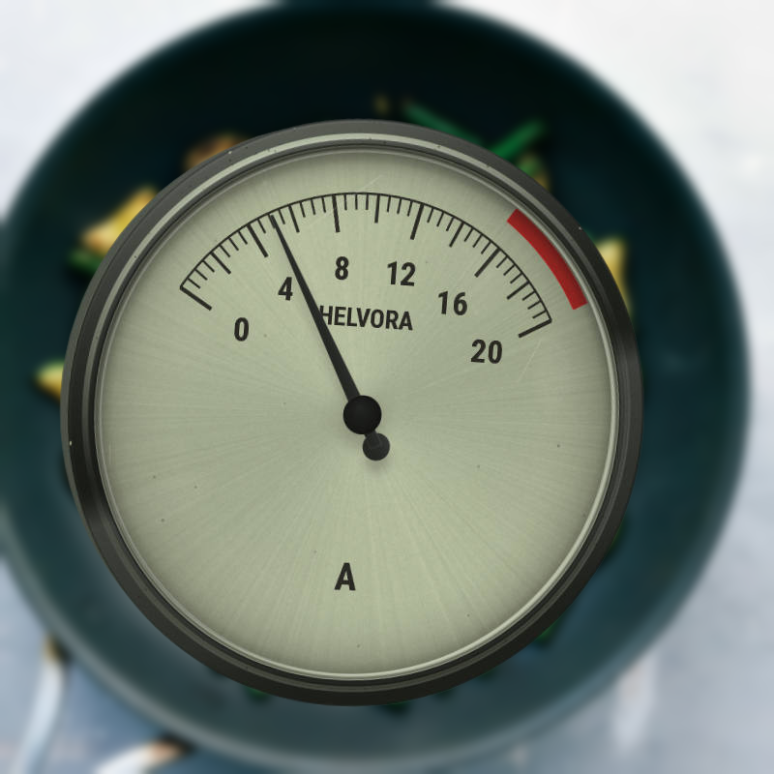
5 A
